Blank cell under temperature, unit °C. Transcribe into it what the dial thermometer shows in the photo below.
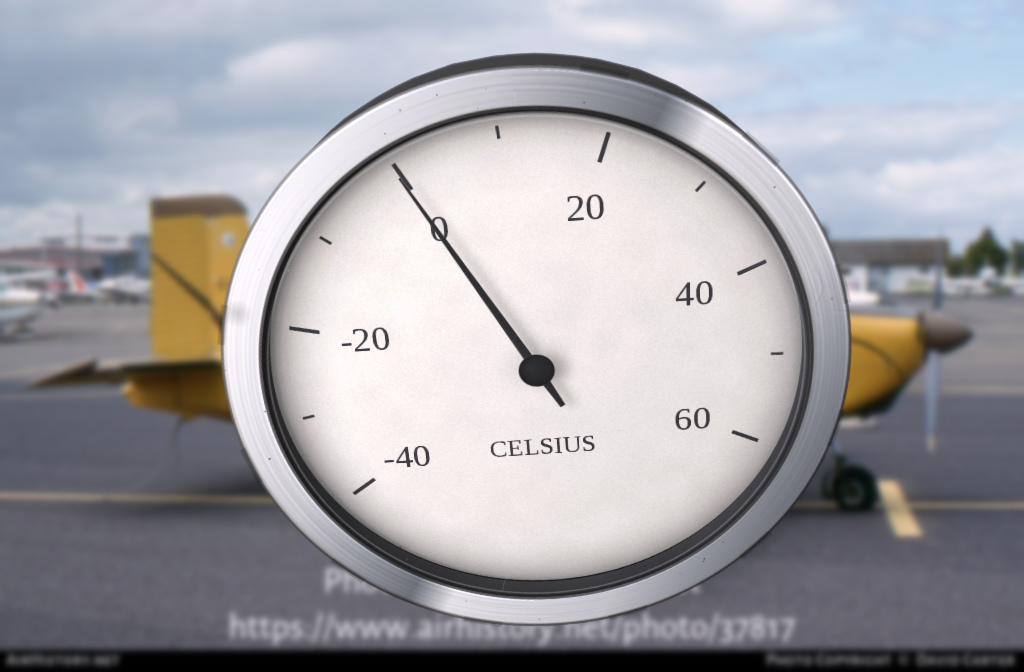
0 °C
